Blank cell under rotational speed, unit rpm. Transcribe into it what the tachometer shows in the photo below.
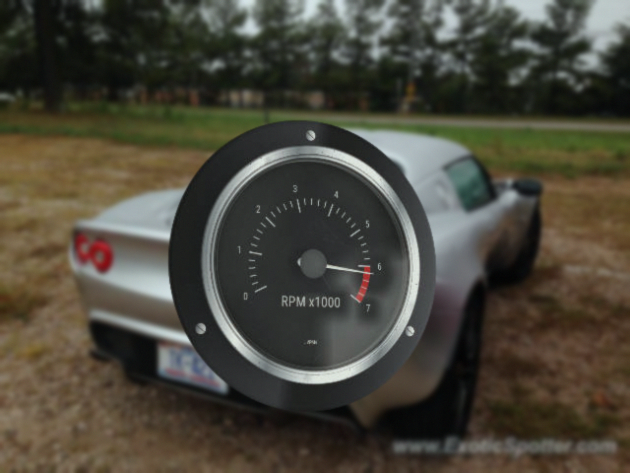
6200 rpm
